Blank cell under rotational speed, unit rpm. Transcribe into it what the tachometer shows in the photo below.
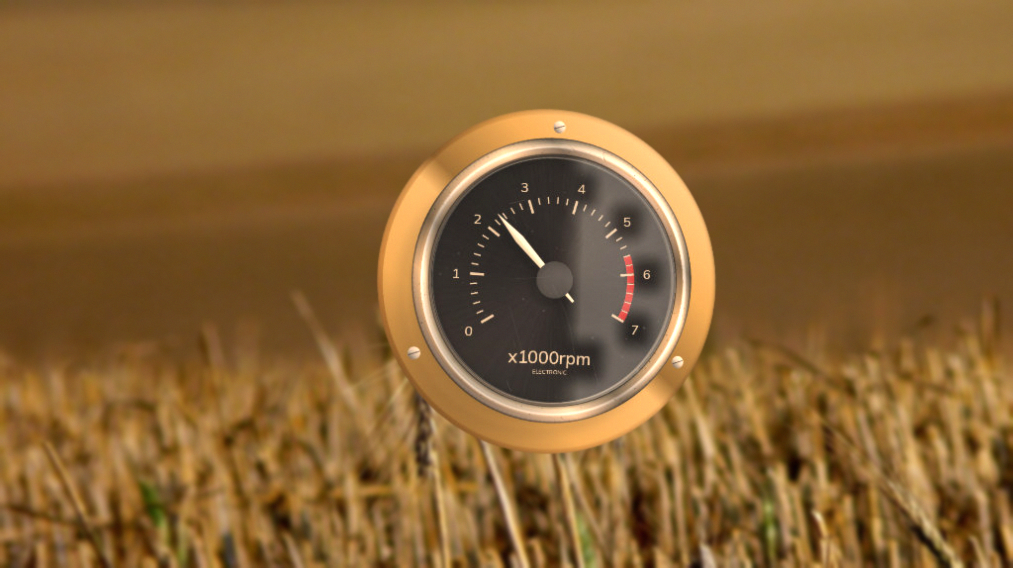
2300 rpm
